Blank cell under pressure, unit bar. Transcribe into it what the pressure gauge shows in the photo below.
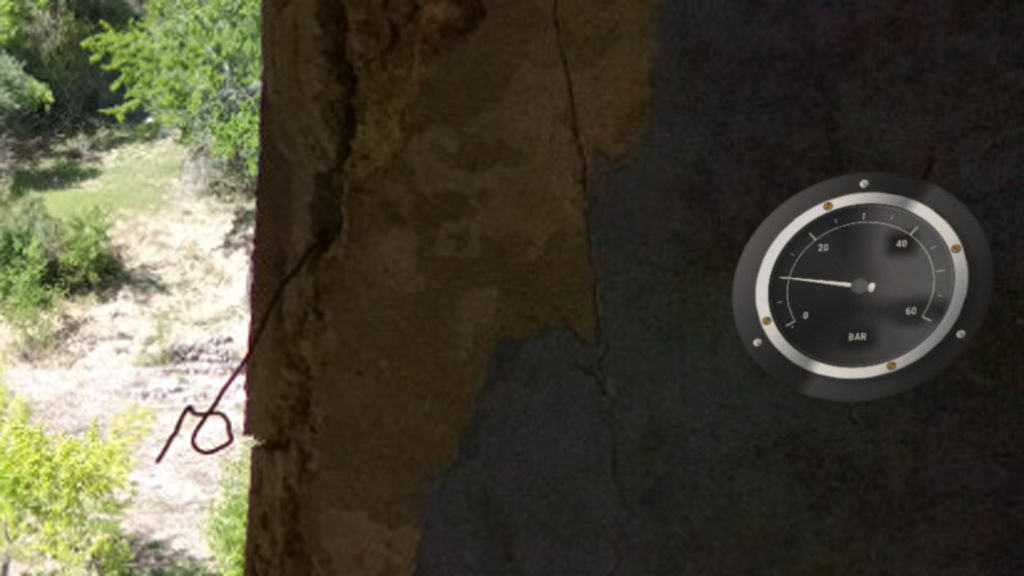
10 bar
